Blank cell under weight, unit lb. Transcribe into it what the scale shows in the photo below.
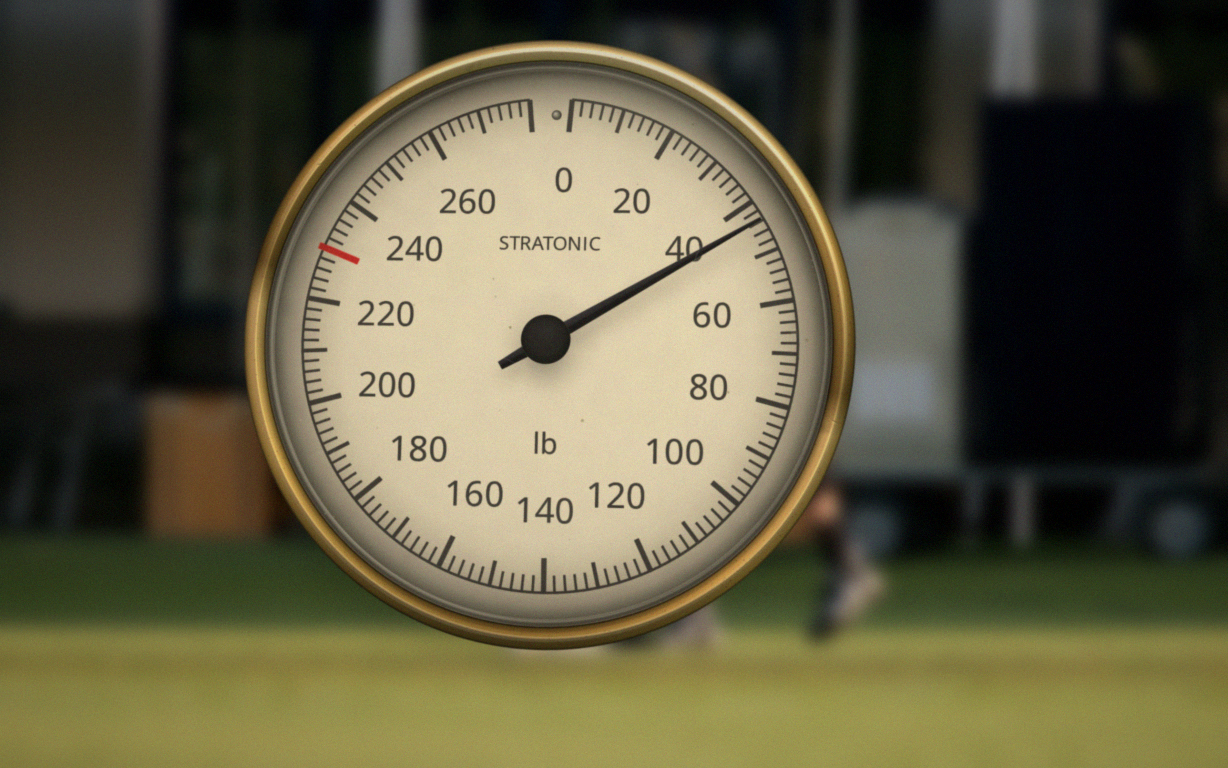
44 lb
